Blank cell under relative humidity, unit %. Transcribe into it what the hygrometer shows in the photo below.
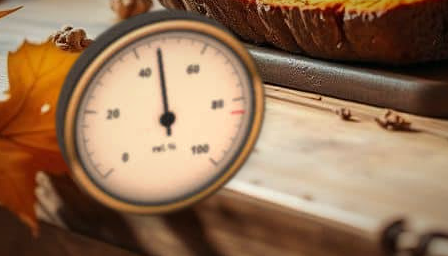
46 %
